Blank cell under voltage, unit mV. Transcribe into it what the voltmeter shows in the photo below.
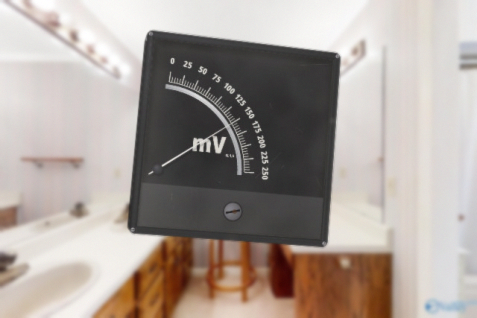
150 mV
